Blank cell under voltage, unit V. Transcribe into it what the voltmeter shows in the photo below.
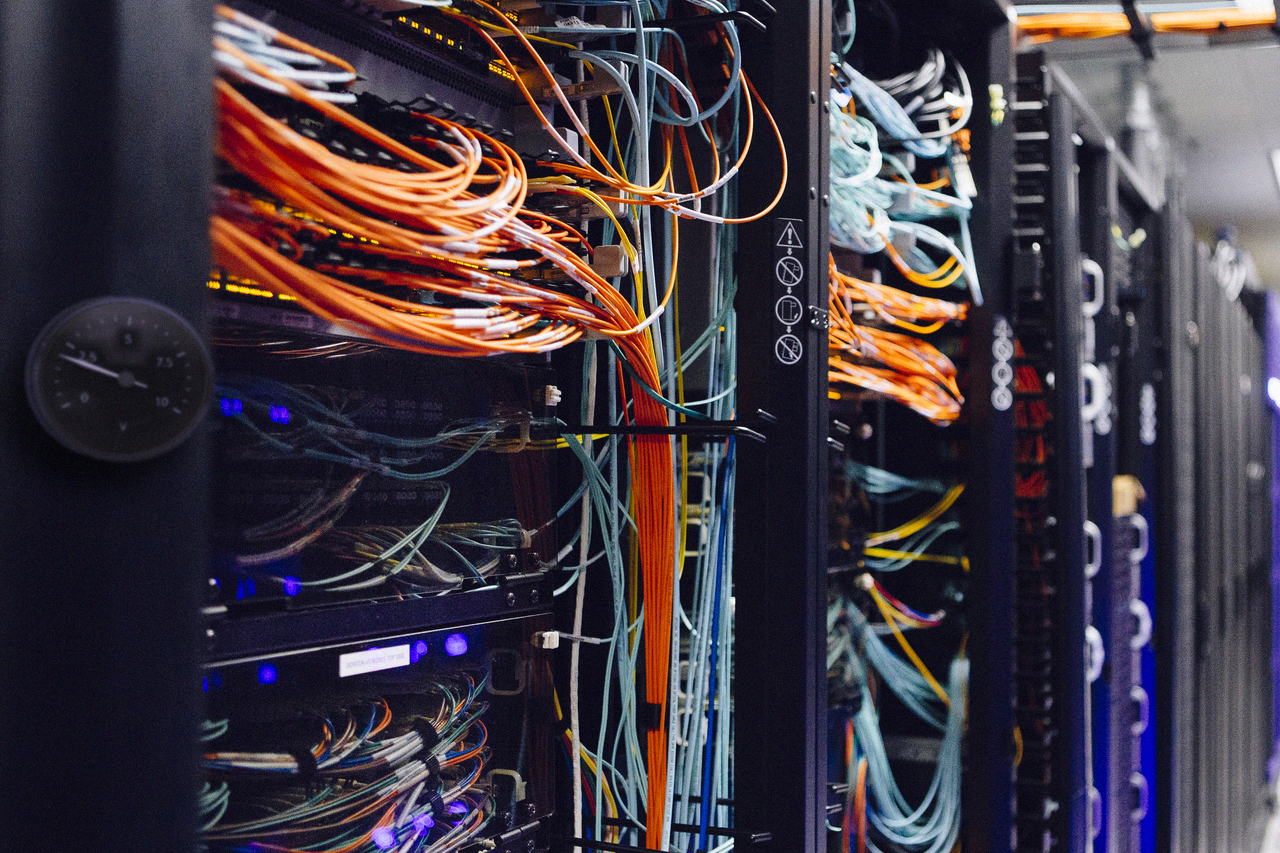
2 V
